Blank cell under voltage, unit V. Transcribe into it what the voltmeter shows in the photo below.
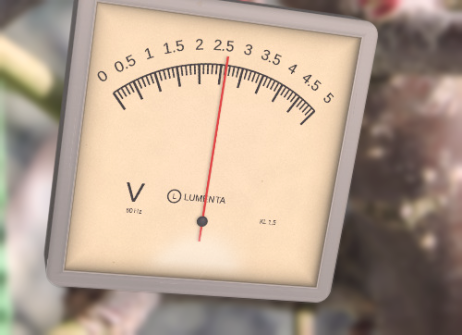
2.6 V
